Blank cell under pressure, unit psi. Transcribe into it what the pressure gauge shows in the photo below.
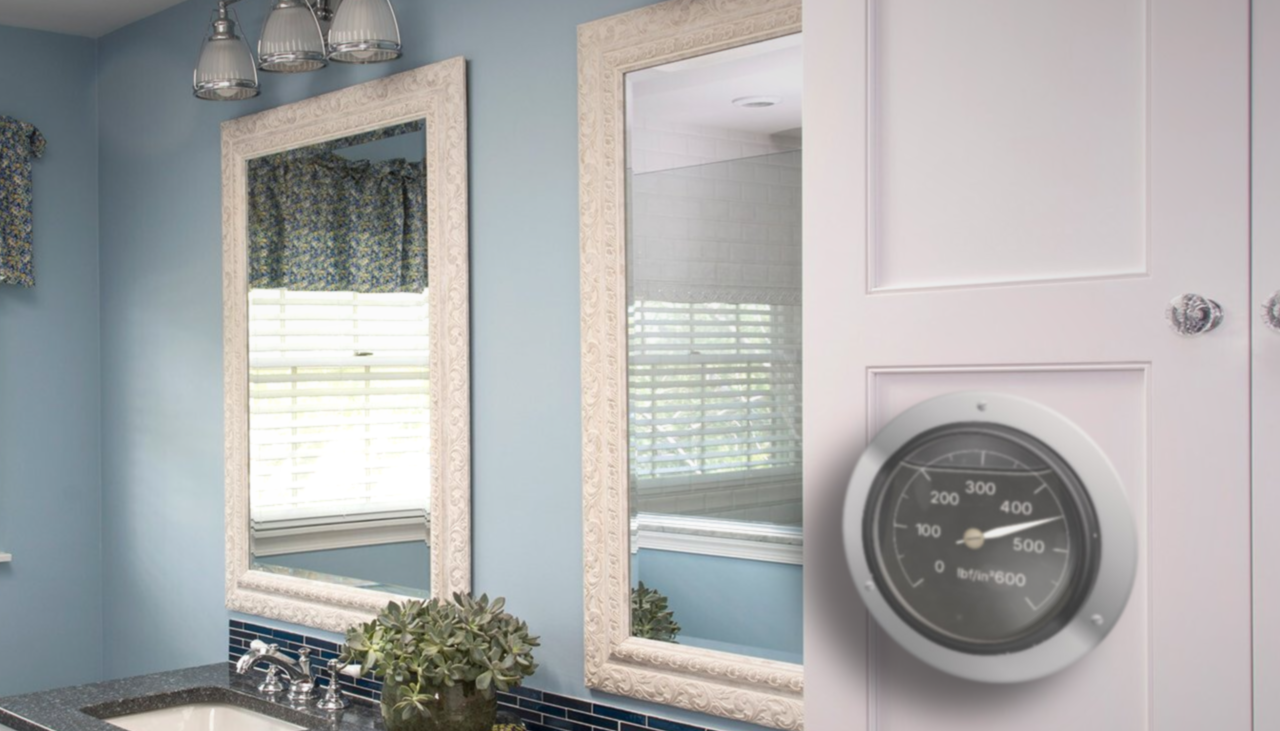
450 psi
